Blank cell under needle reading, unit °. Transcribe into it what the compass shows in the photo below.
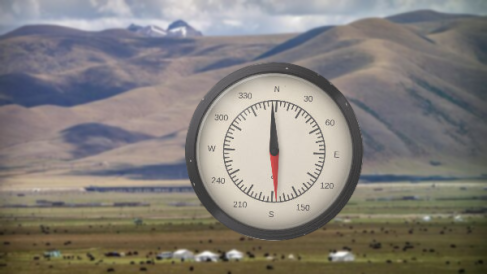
175 °
